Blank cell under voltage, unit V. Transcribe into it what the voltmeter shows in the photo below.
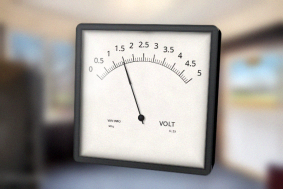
1.5 V
